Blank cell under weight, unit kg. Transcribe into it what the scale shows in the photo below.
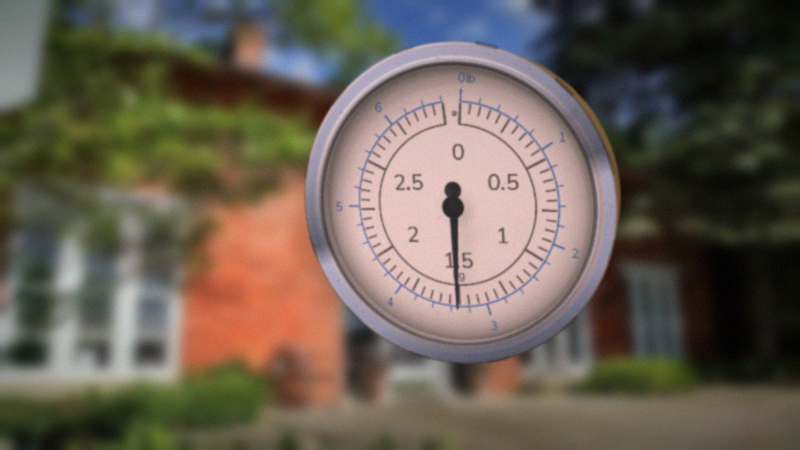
1.5 kg
